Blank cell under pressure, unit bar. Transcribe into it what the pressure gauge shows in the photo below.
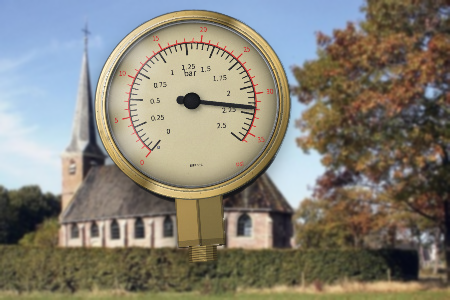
2.2 bar
